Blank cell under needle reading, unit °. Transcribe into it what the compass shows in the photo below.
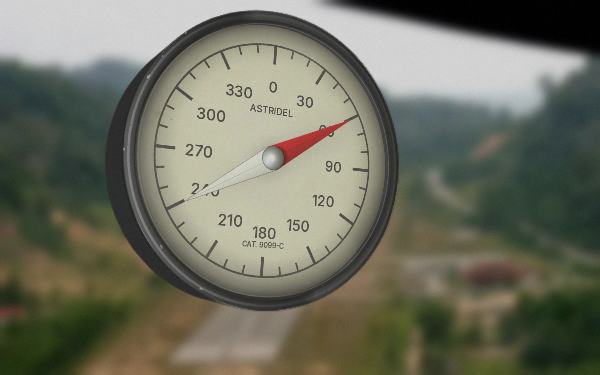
60 °
